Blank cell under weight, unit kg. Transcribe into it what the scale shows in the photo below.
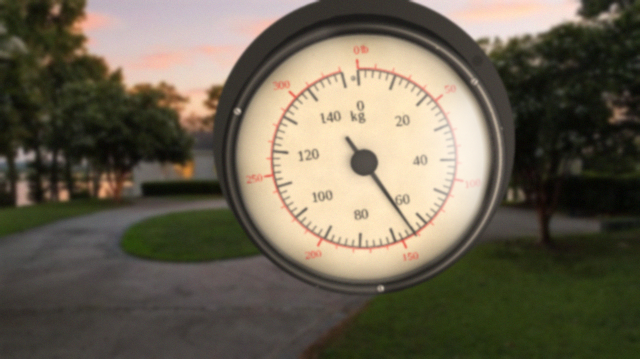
64 kg
